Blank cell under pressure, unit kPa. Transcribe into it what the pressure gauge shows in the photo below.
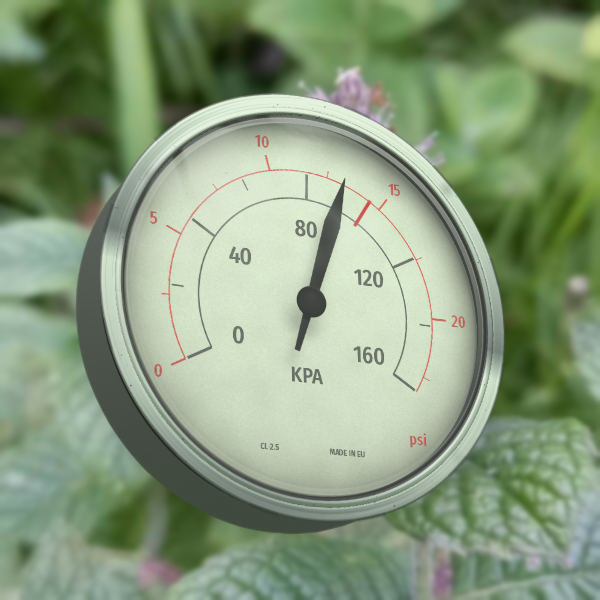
90 kPa
